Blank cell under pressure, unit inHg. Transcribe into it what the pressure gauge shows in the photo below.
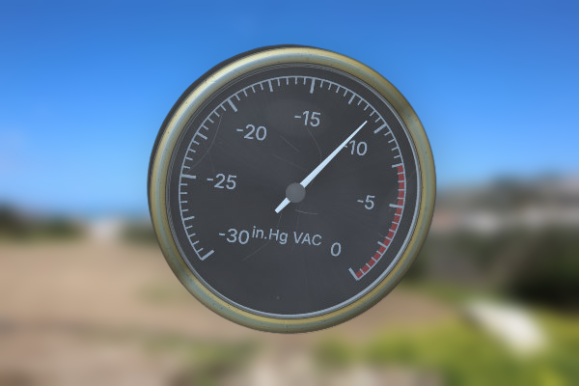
-11 inHg
